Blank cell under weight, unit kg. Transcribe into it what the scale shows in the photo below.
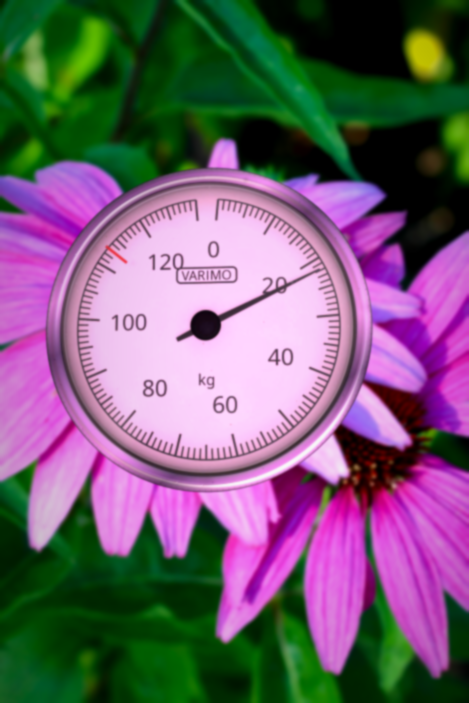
22 kg
